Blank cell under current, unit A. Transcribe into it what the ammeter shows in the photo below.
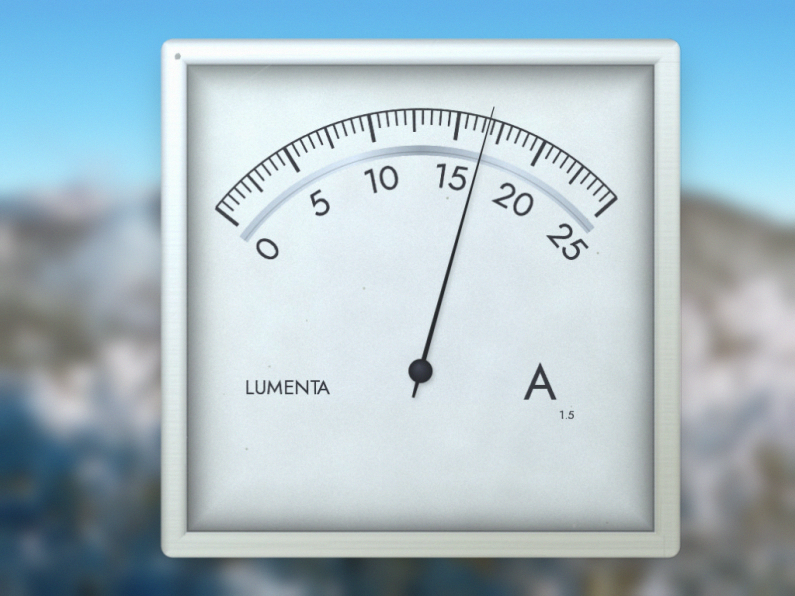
16.75 A
